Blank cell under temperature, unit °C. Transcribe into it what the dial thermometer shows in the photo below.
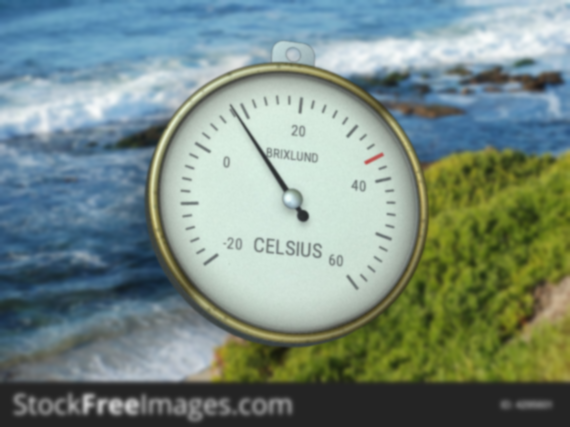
8 °C
